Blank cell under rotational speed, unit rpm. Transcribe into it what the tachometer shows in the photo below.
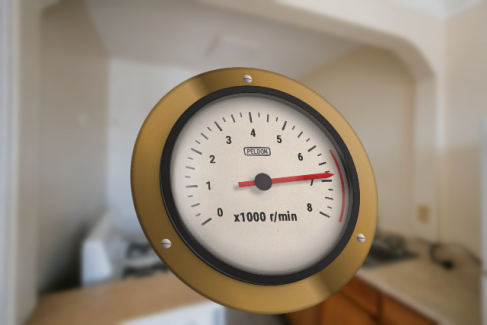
6875 rpm
